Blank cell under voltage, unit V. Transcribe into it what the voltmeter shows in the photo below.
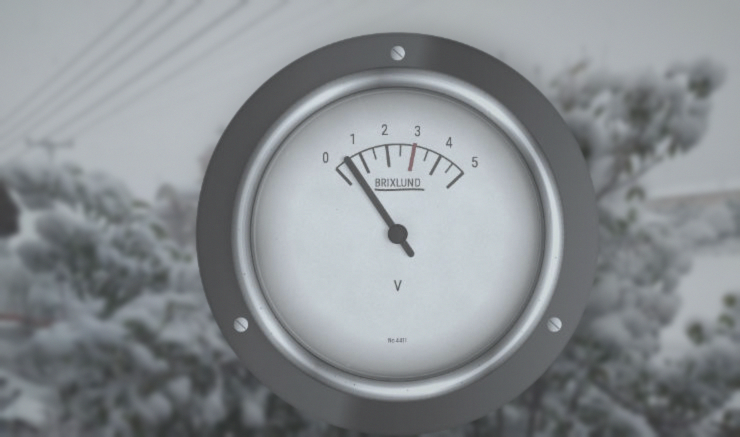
0.5 V
